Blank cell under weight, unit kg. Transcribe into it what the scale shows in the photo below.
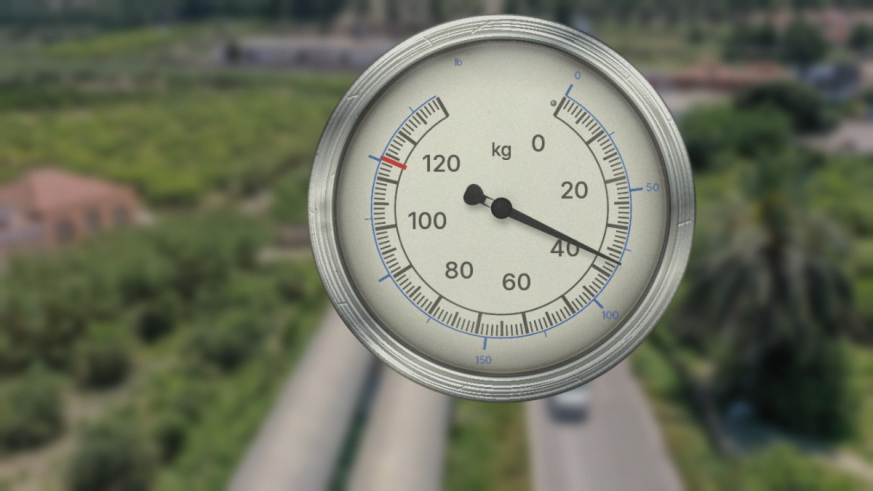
37 kg
